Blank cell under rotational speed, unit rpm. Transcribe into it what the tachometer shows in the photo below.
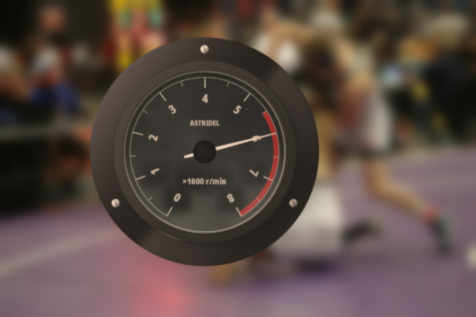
6000 rpm
